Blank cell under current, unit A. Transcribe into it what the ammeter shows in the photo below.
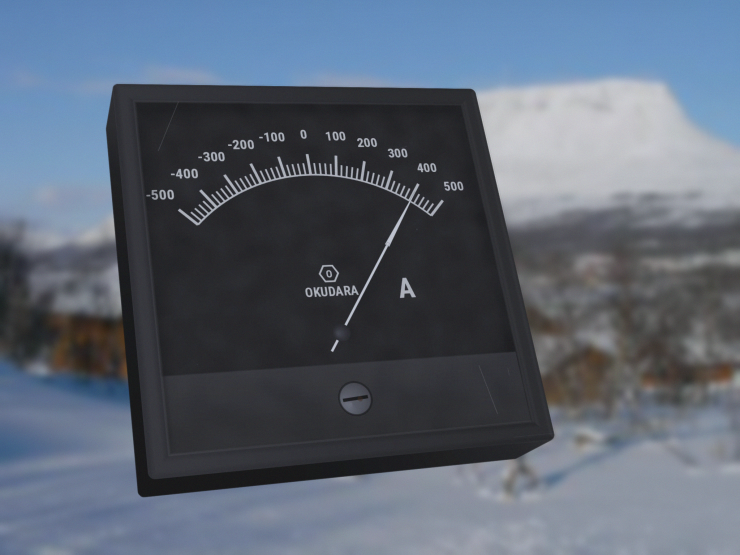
400 A
